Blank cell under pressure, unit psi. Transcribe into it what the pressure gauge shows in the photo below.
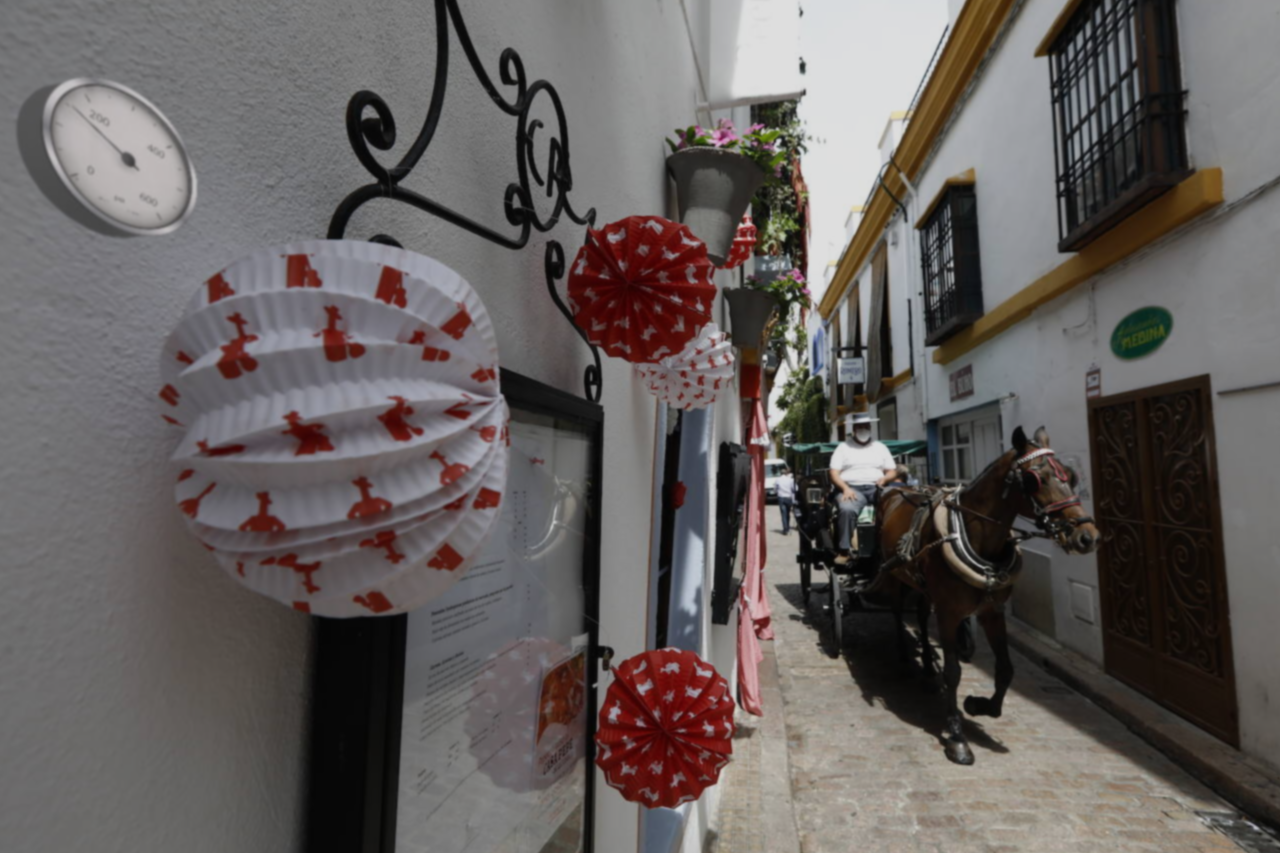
150 psi
